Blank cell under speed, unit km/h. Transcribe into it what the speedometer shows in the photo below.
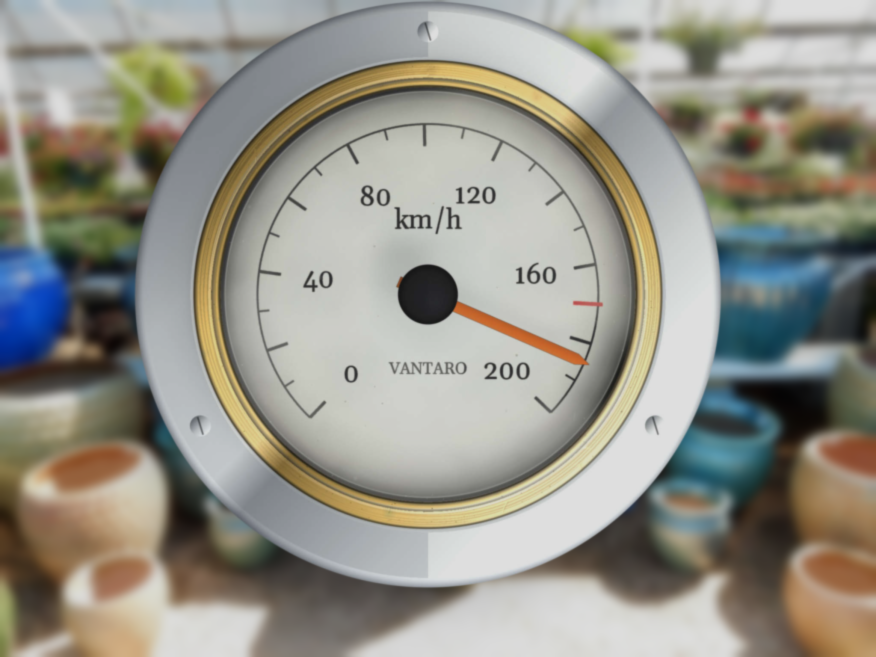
185 km/h
